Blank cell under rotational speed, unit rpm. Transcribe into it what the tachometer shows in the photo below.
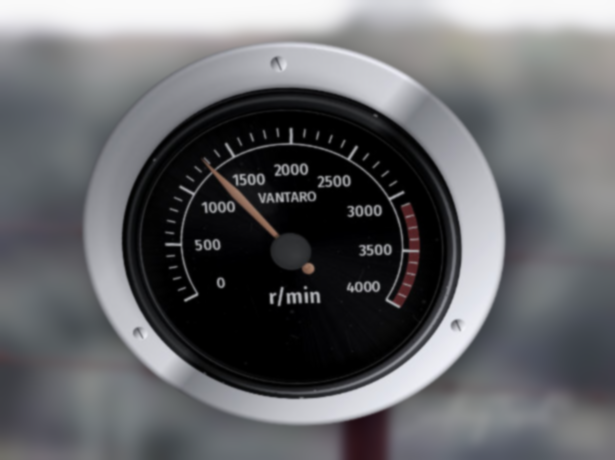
1300 rpm
